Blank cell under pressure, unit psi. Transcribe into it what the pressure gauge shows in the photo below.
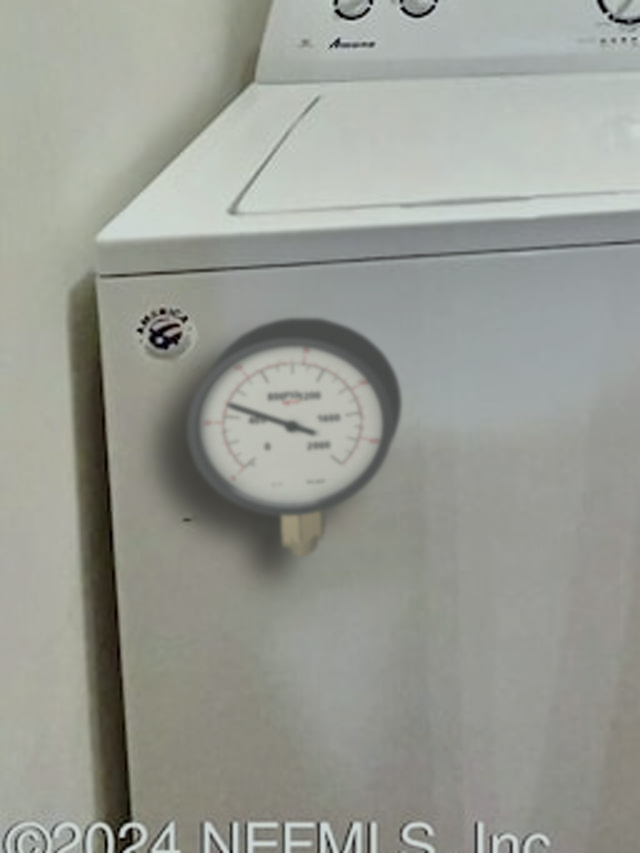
500 psi
